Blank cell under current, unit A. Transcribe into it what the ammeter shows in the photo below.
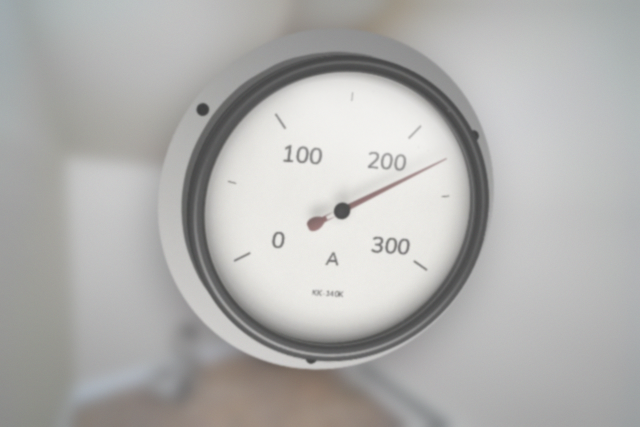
225 A
